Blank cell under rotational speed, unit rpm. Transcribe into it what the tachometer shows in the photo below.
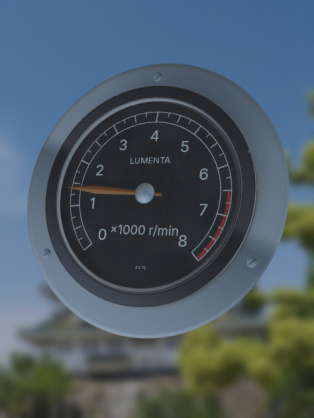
1375 rpm
